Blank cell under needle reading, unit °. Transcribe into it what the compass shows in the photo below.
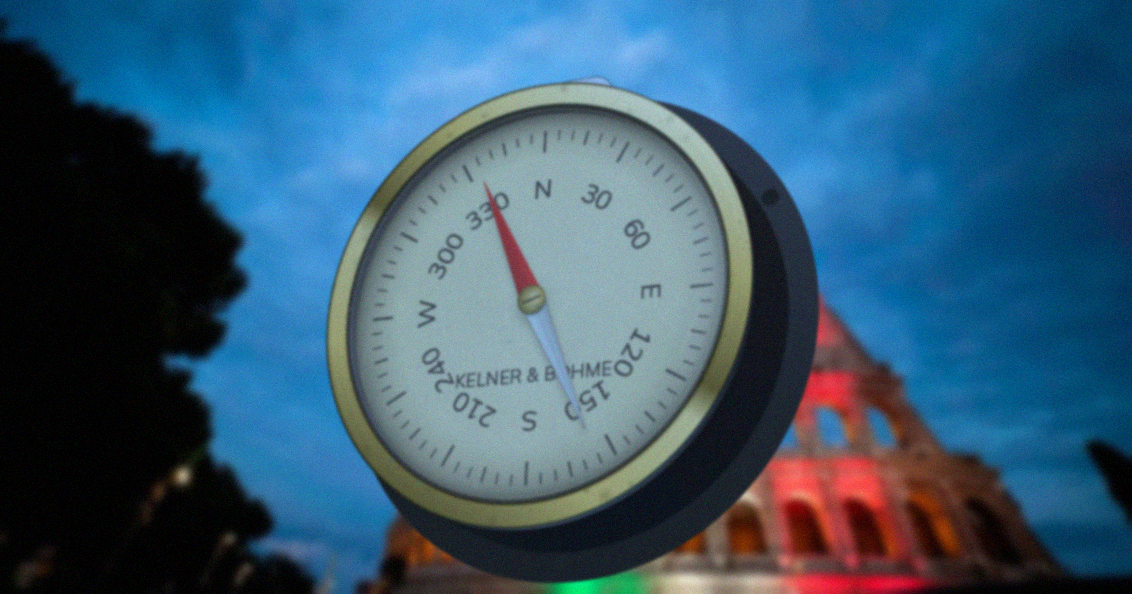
335 °
